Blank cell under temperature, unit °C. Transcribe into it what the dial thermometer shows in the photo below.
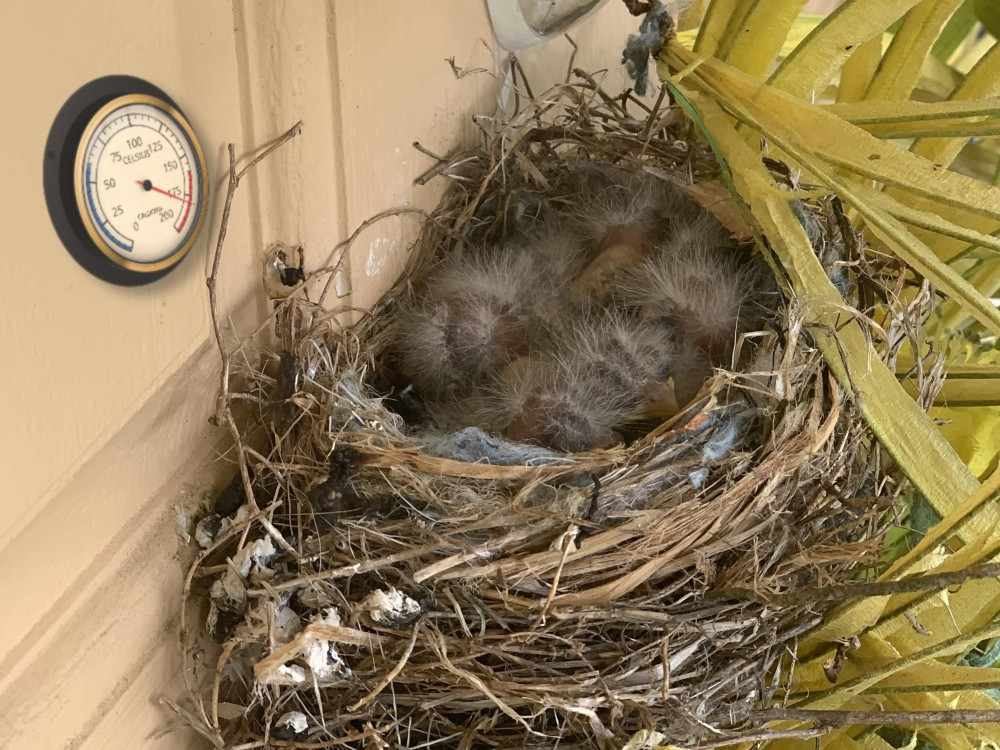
180 °C
